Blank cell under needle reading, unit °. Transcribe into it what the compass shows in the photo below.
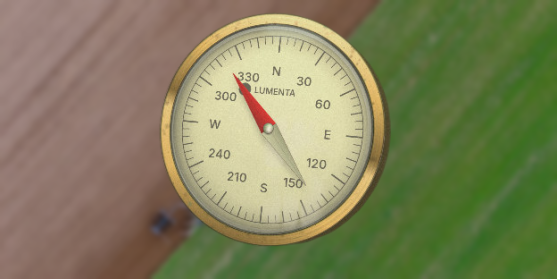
320 °
